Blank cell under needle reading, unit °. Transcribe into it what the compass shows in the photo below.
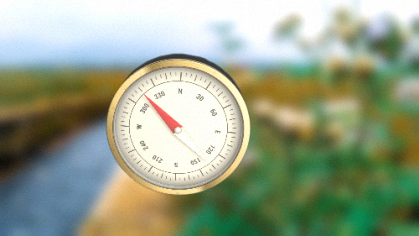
315 °
